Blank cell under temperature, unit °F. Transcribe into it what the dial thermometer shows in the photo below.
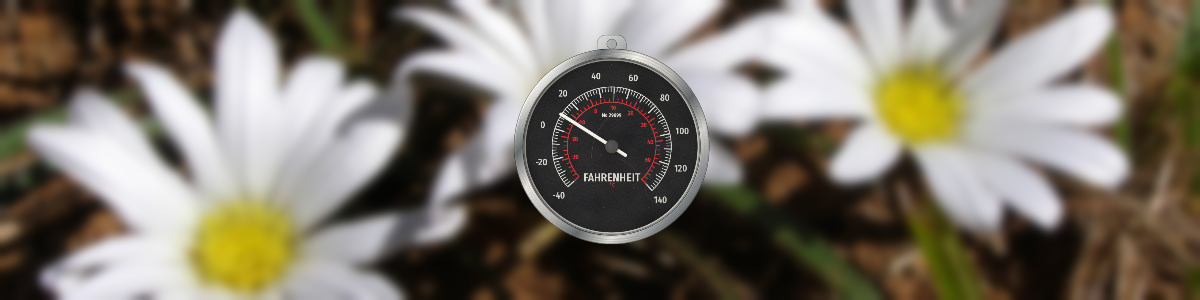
10 °F
